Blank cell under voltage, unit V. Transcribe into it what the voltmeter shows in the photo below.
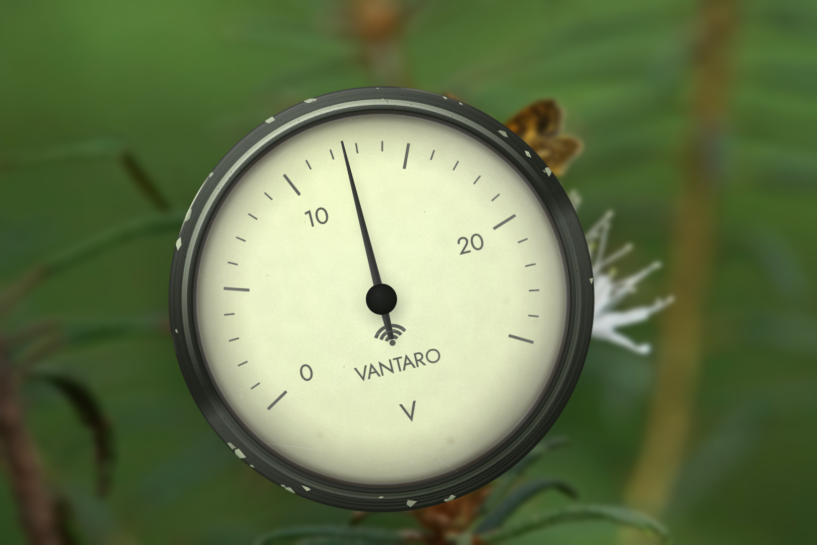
12.5 V
